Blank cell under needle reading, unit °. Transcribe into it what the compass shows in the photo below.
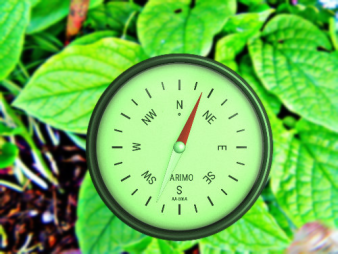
22.5 °
